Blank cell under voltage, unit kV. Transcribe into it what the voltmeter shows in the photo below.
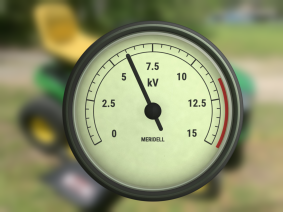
6 kV
